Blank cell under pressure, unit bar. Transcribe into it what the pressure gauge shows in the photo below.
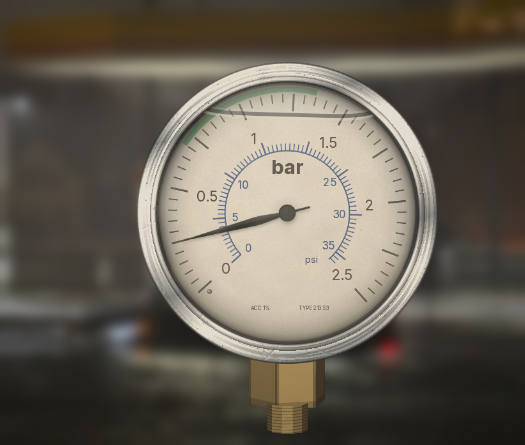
0.25 bar
